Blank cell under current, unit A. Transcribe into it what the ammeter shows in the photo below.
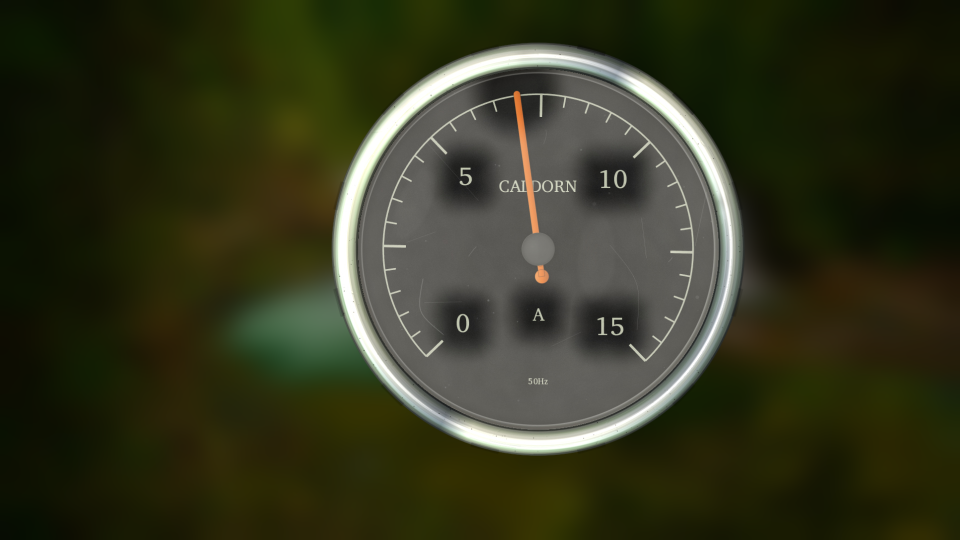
7 A
